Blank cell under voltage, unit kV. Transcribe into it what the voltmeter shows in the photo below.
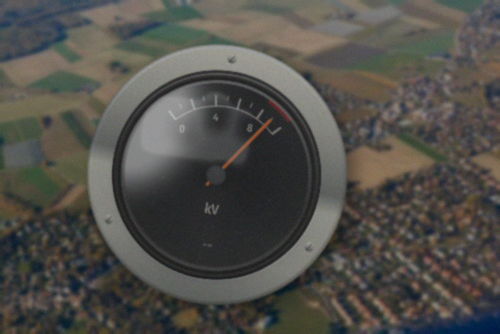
9 kV
